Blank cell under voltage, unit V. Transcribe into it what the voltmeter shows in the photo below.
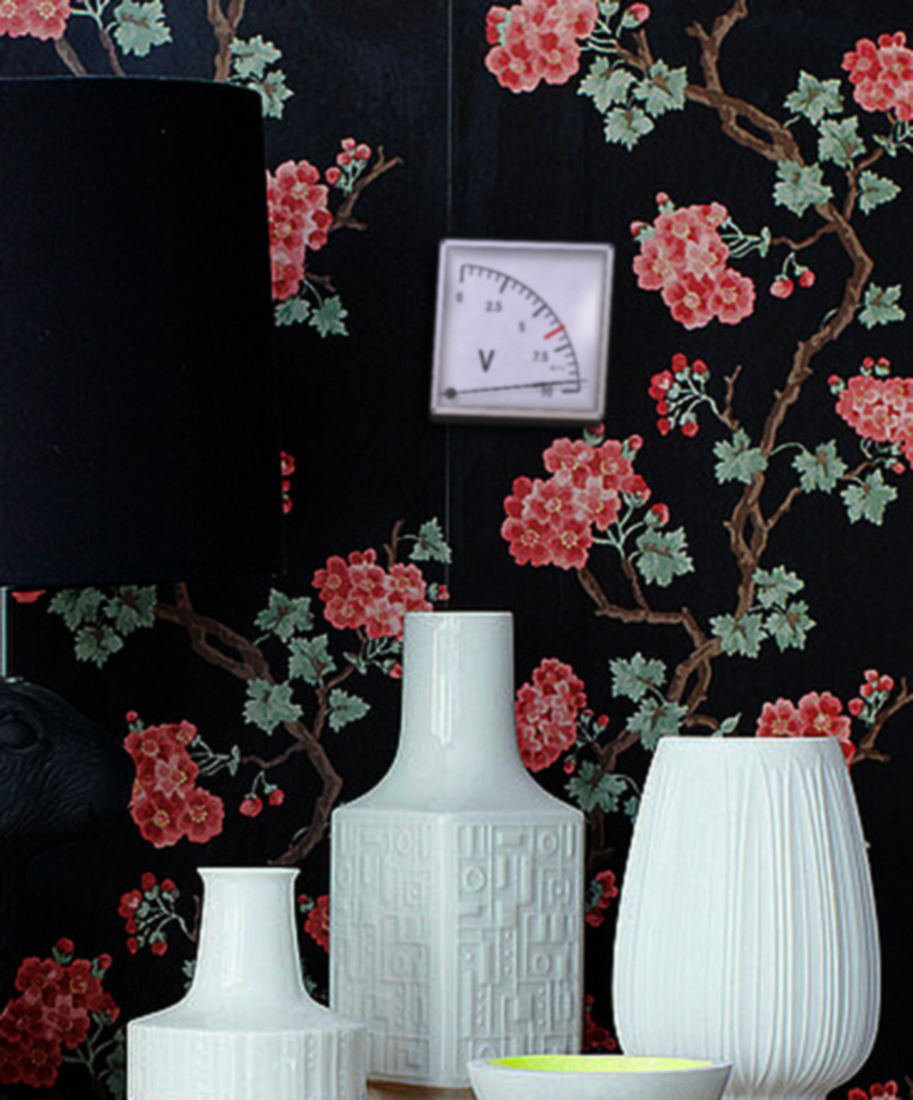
9.5 V
